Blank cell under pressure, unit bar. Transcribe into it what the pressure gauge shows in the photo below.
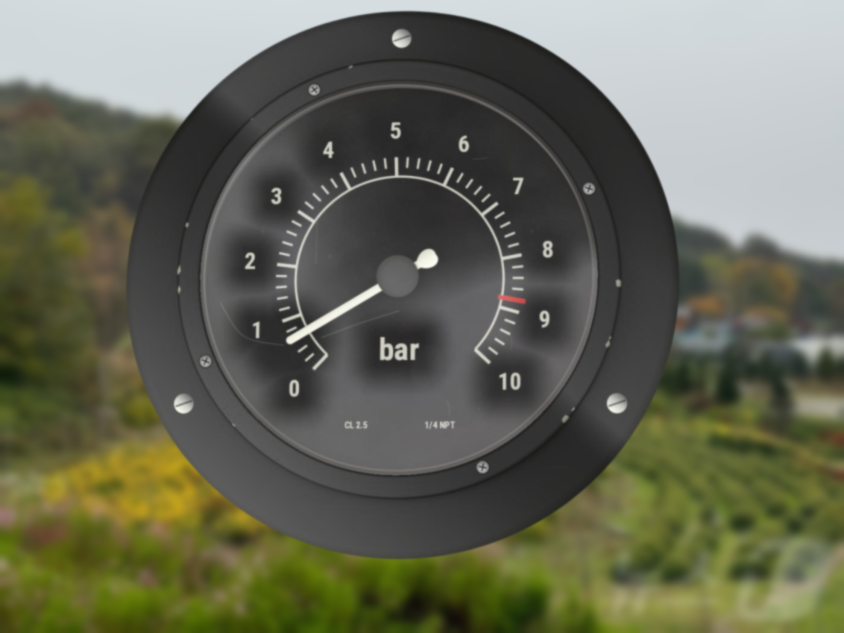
0.6 bar
